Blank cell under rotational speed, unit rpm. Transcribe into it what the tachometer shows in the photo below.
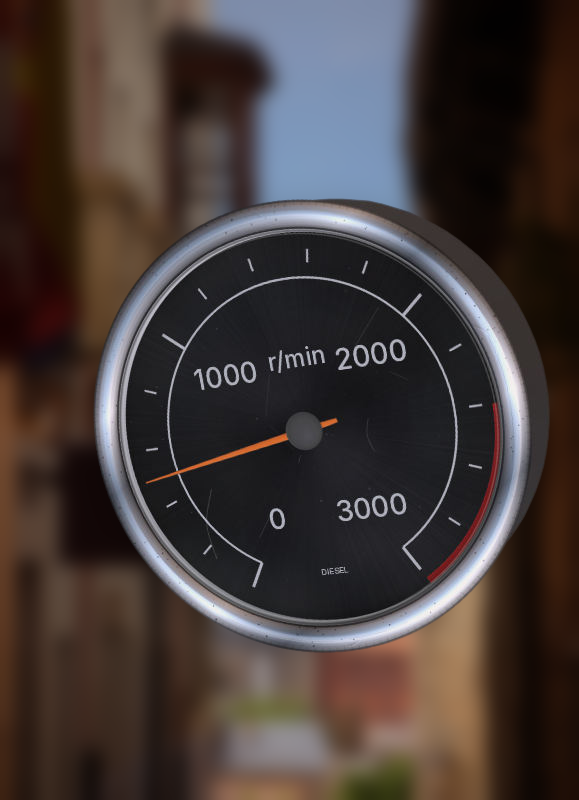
500 rpm
